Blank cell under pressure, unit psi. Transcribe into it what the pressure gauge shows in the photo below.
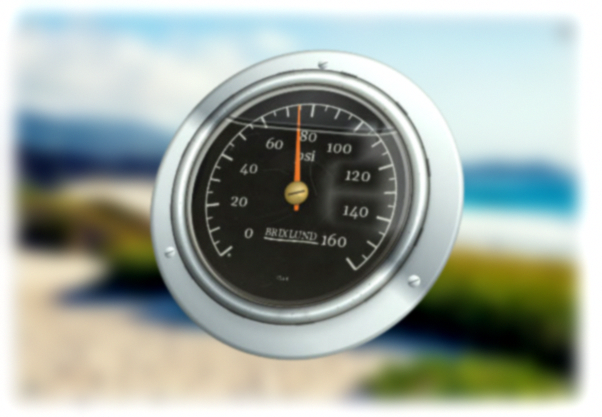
75 psi
